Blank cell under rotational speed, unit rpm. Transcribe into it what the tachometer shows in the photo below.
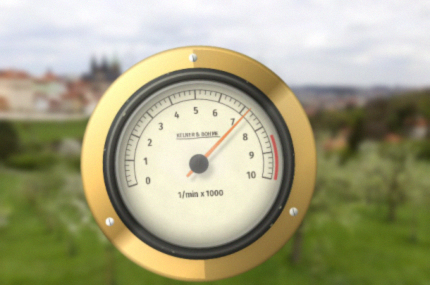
7200 rpm
